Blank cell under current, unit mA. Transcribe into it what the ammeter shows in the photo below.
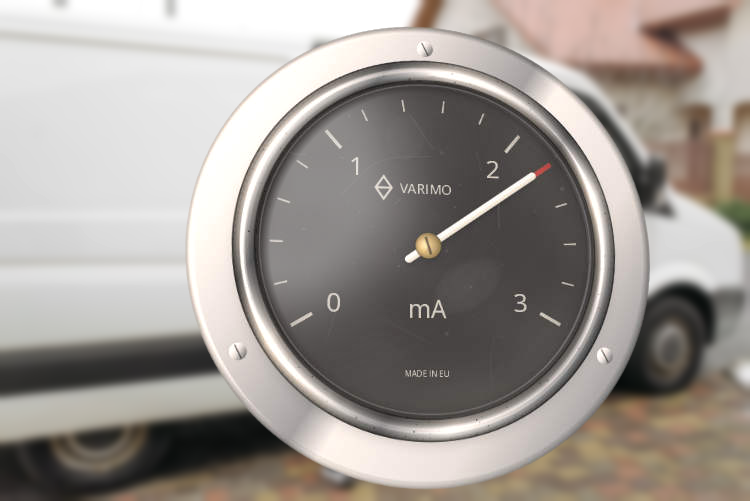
2.2 mA
